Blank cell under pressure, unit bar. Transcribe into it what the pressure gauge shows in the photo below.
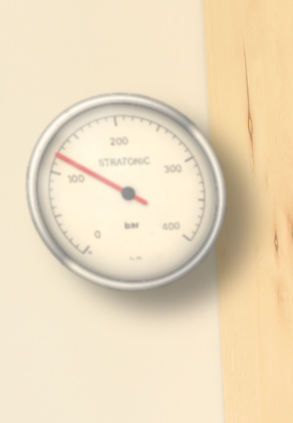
120 bar
